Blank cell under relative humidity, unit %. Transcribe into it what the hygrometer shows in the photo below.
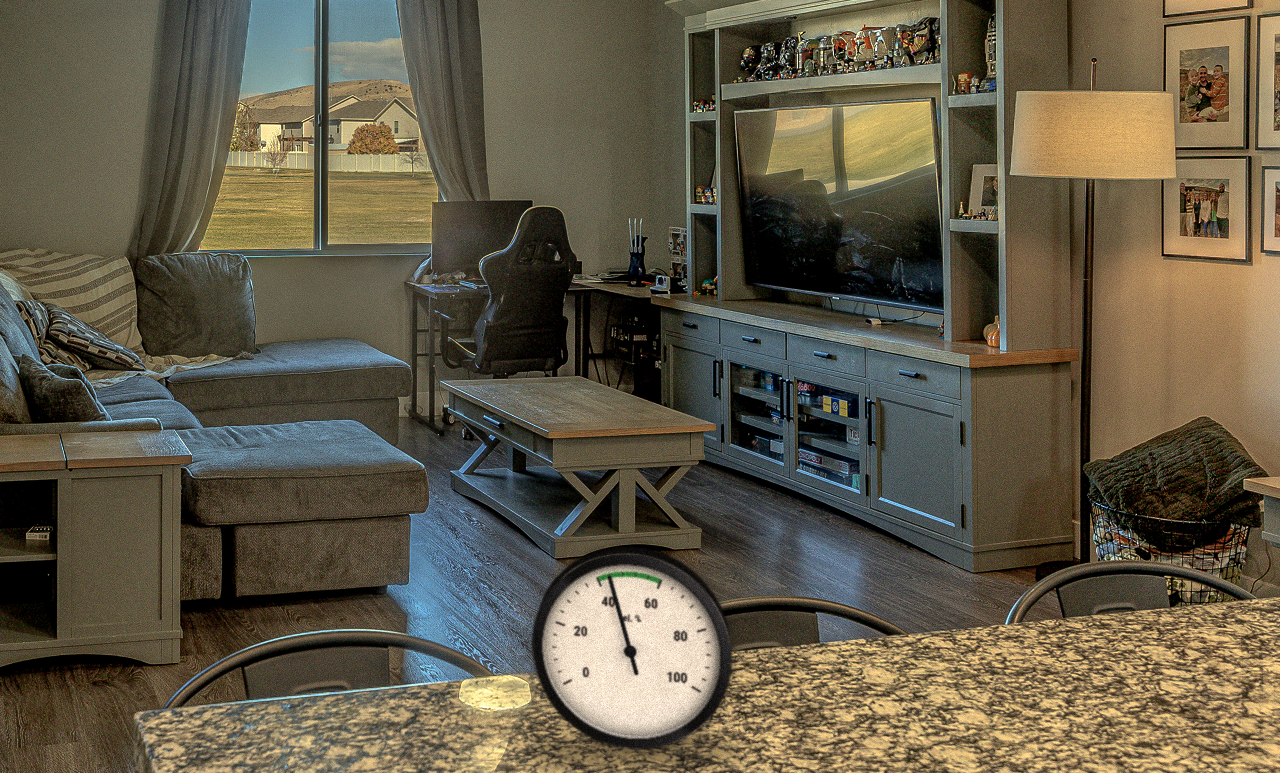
44 %
